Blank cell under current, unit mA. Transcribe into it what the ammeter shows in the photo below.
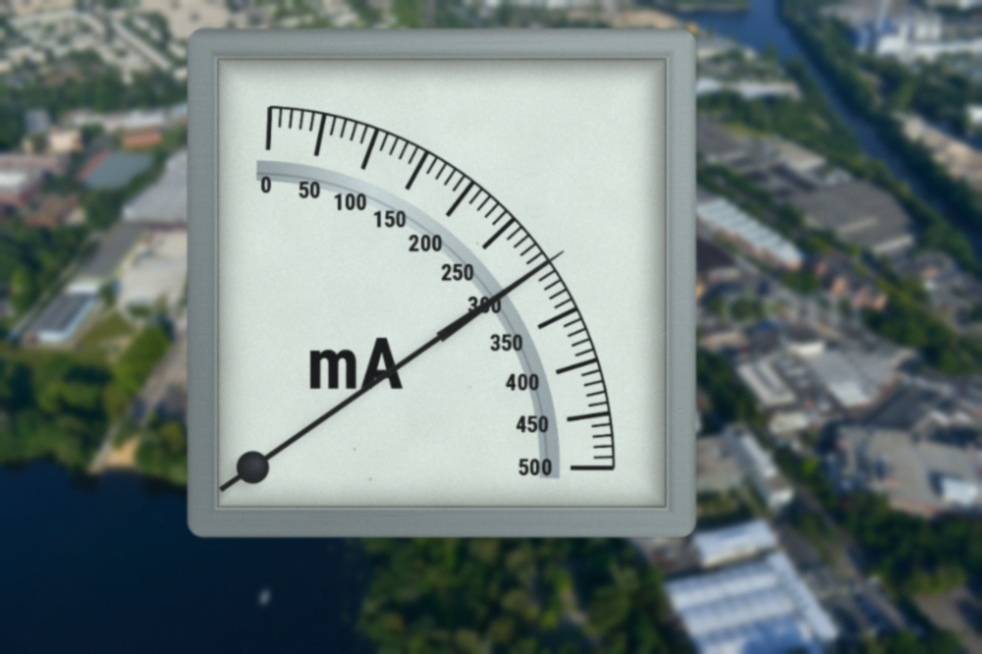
300 mA
